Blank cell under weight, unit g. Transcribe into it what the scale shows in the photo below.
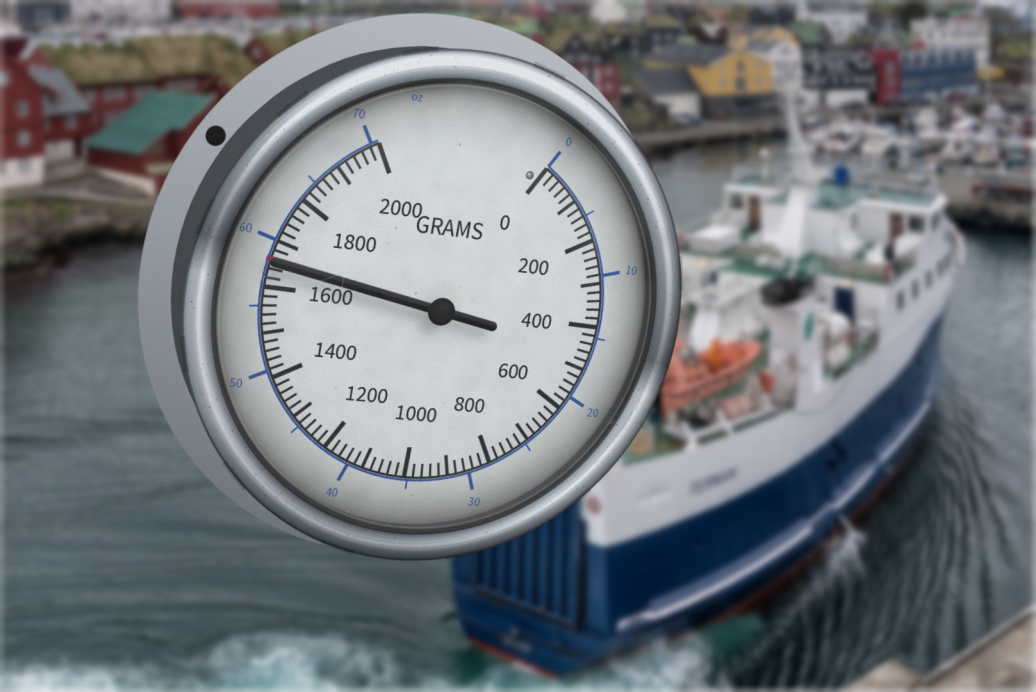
1660 g
